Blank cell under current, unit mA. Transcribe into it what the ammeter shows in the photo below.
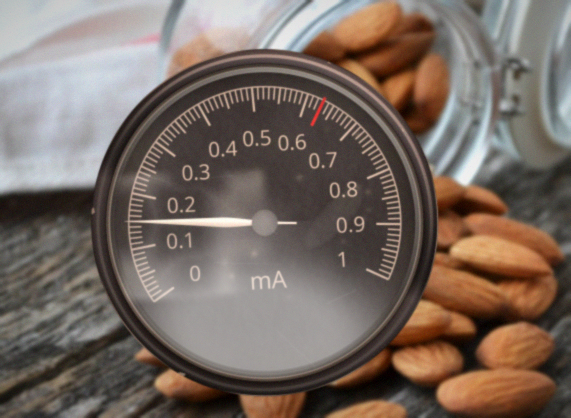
0.15 mA
